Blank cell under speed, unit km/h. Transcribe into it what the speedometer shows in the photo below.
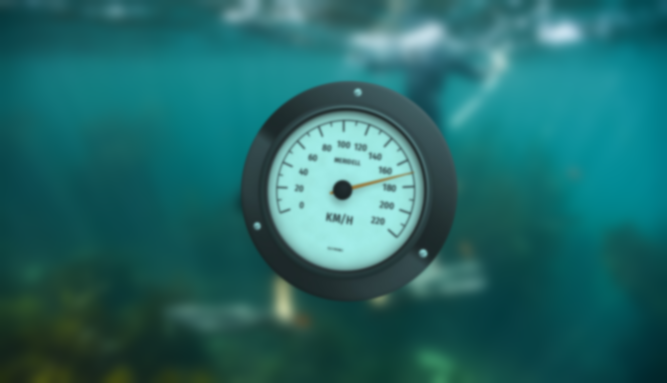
170 km/h
